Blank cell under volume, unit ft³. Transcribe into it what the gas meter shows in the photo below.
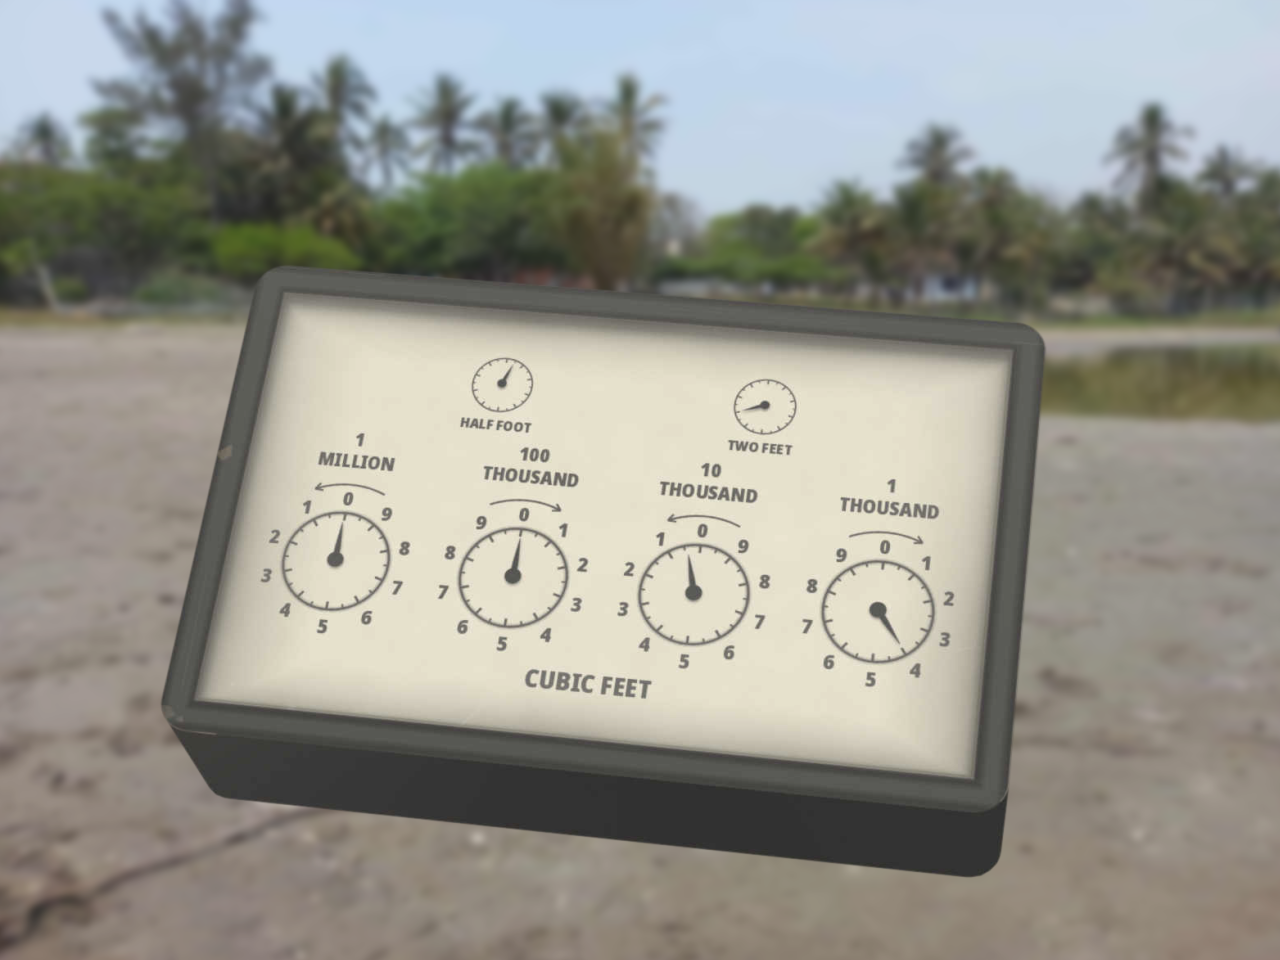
400 ft³
